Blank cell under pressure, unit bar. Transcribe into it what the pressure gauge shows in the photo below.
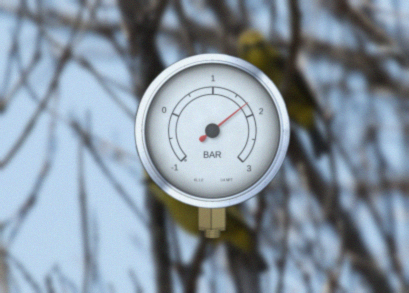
1.75 bar
